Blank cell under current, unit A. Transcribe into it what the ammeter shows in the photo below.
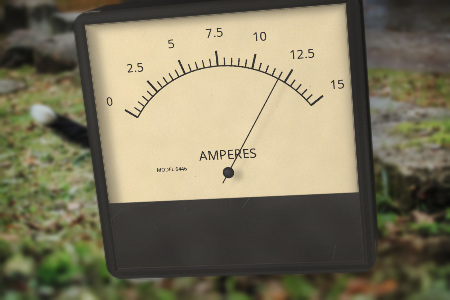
12 A
